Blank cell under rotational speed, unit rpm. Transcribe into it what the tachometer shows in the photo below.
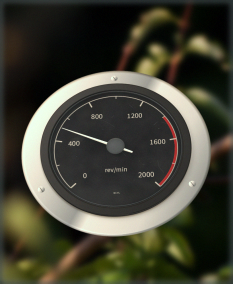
500 rpm
